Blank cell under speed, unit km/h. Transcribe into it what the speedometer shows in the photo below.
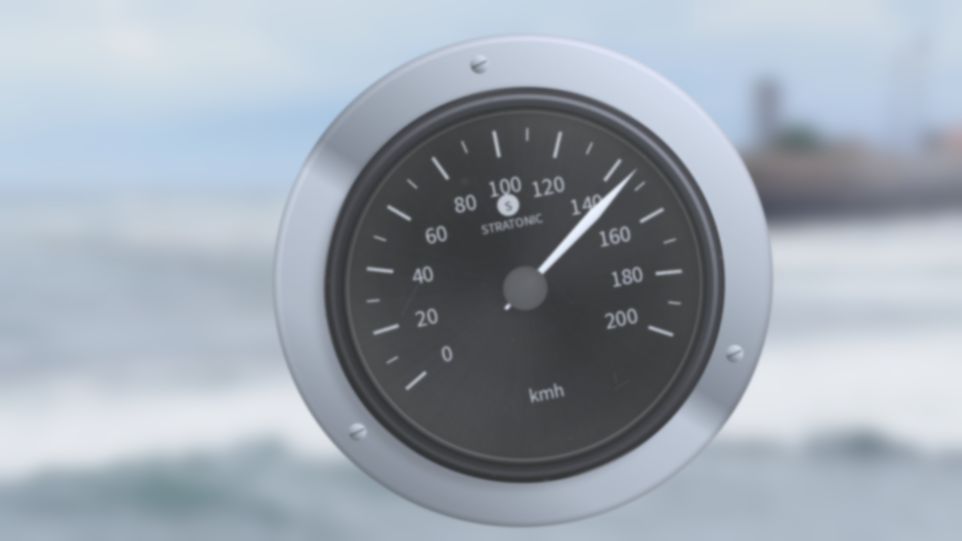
145 km/h
